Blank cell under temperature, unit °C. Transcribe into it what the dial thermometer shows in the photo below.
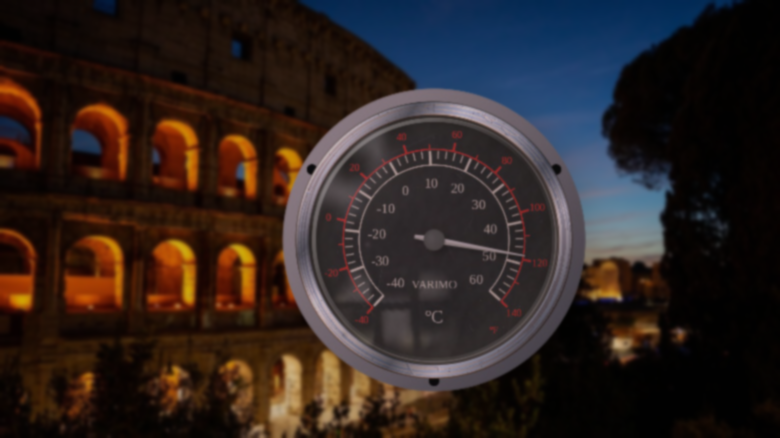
48 °C
